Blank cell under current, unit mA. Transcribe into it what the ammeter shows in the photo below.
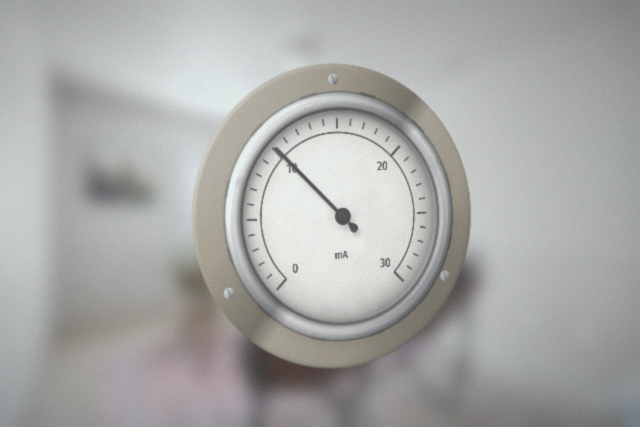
10 mA
